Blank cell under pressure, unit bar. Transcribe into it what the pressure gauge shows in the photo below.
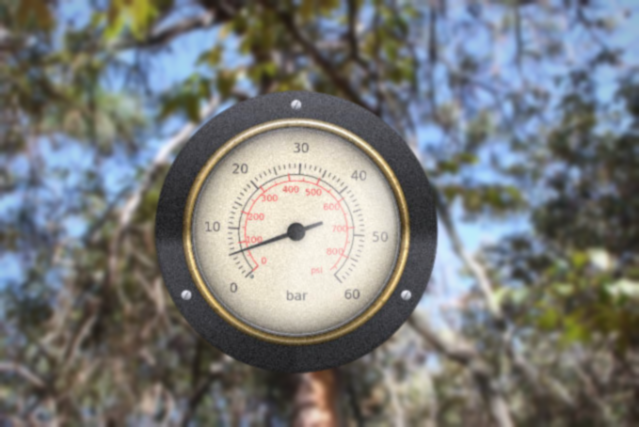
5 bar
